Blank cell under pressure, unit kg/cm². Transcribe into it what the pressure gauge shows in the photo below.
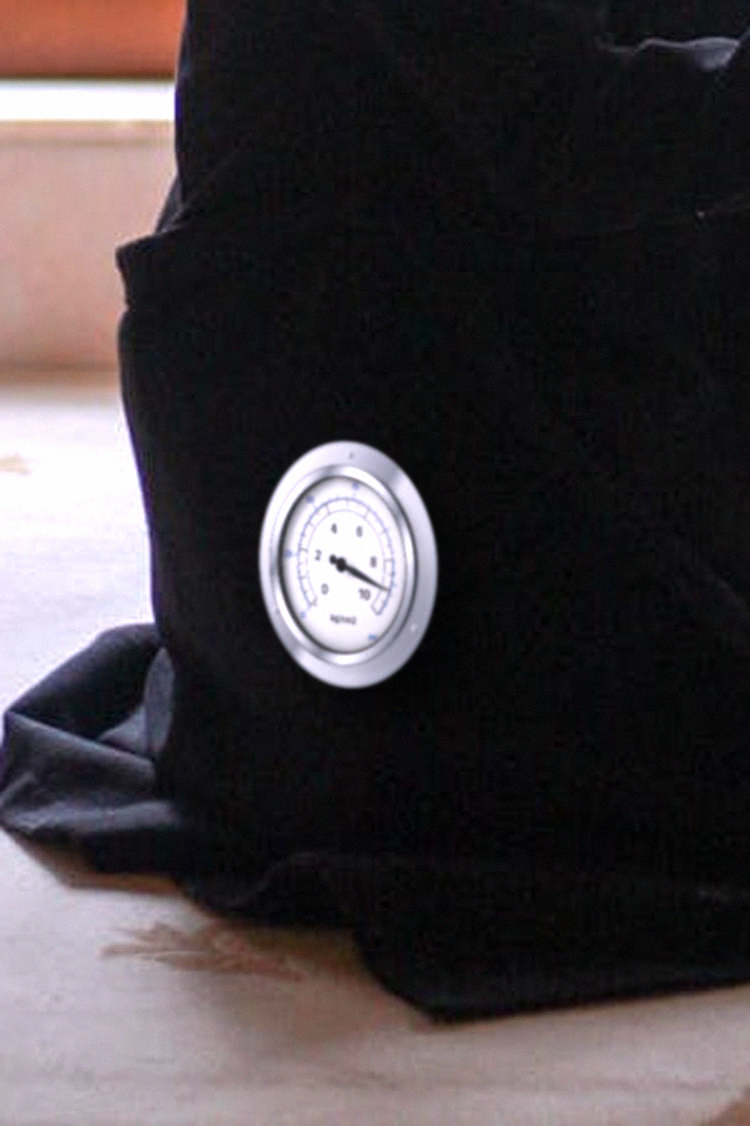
9 kg/cm²
